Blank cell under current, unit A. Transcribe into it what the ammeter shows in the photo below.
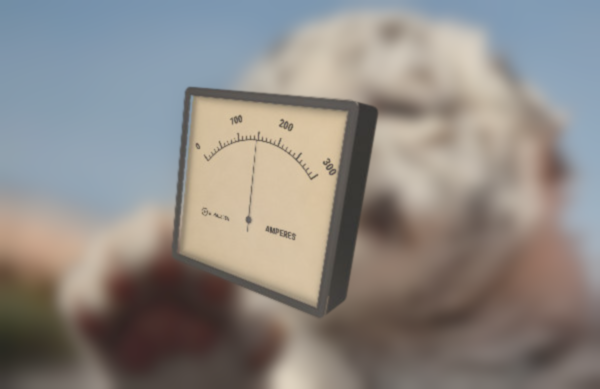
150 A
